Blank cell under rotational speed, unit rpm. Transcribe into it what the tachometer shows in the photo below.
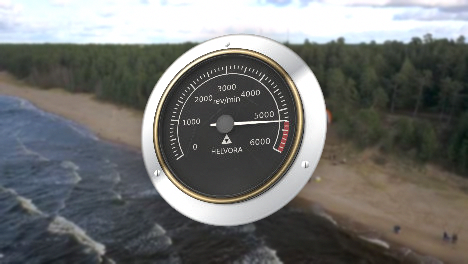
5300 rpm
